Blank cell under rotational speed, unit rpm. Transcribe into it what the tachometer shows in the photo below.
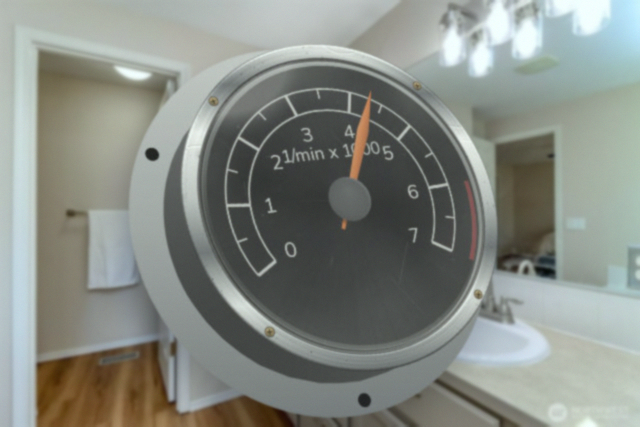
4250 rpm
